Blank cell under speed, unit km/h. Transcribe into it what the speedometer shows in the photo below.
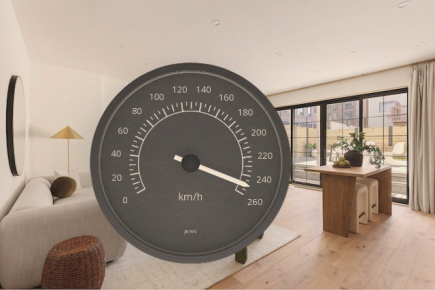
250 km/h
